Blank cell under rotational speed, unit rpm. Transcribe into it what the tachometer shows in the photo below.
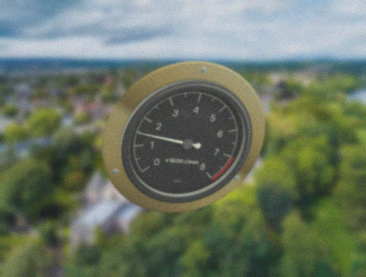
1500 rpm
